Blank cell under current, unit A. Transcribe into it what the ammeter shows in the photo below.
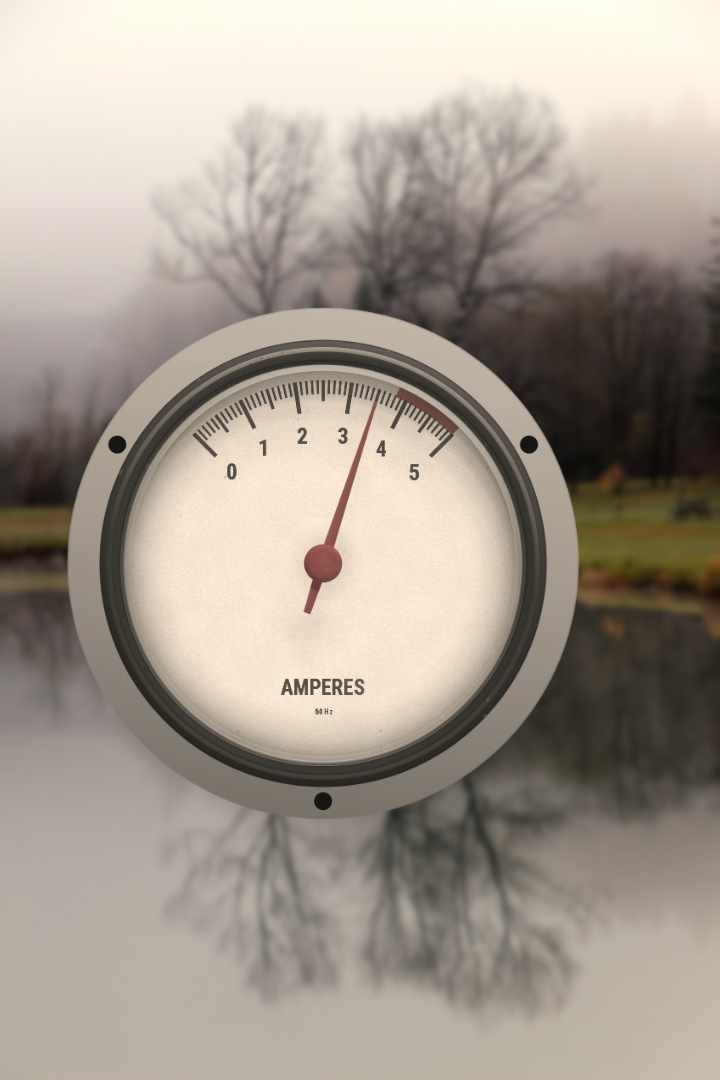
3.5 A
